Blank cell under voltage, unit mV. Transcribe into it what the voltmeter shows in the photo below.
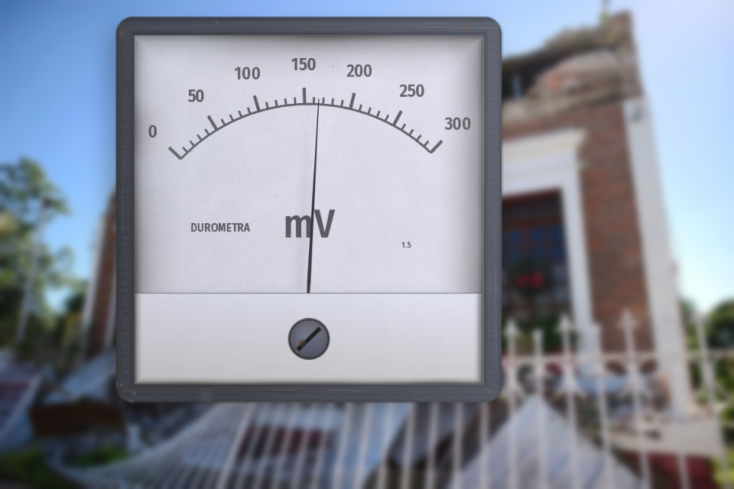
165 mV
